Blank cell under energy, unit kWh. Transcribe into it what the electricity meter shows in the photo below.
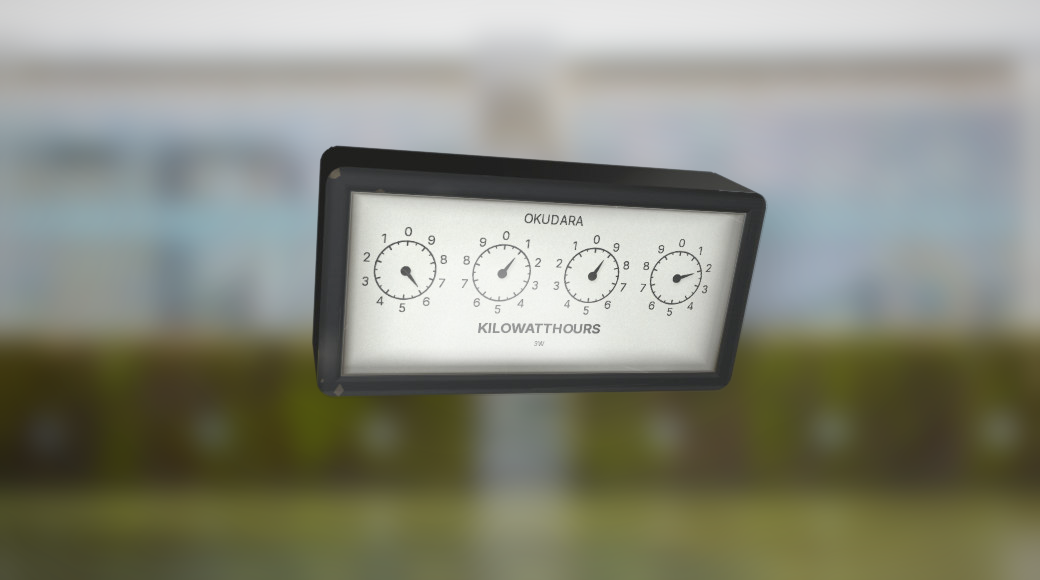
6092 kWh
